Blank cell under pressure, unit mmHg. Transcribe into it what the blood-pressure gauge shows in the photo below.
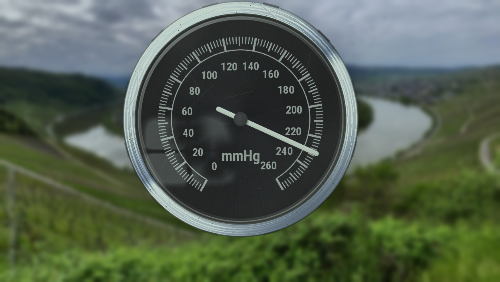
230 mmHg
